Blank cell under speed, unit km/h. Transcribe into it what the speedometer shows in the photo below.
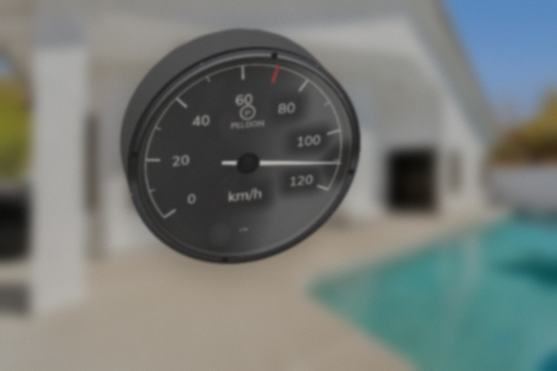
110 km/h
